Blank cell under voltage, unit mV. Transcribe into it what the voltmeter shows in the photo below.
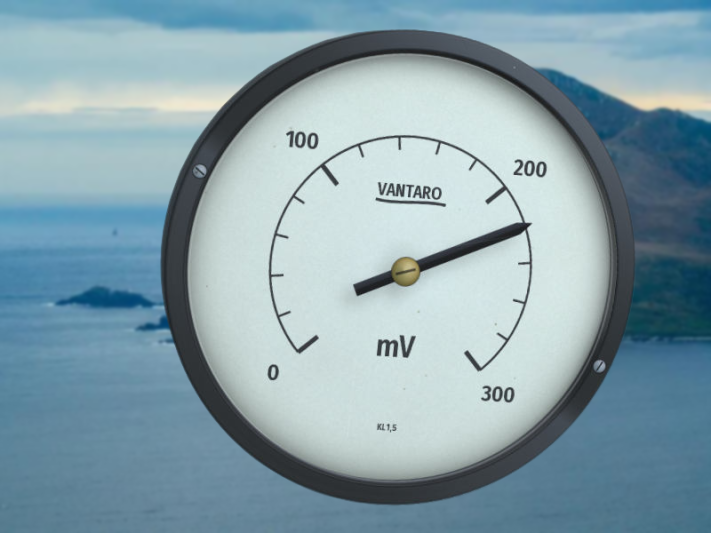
220 mV
